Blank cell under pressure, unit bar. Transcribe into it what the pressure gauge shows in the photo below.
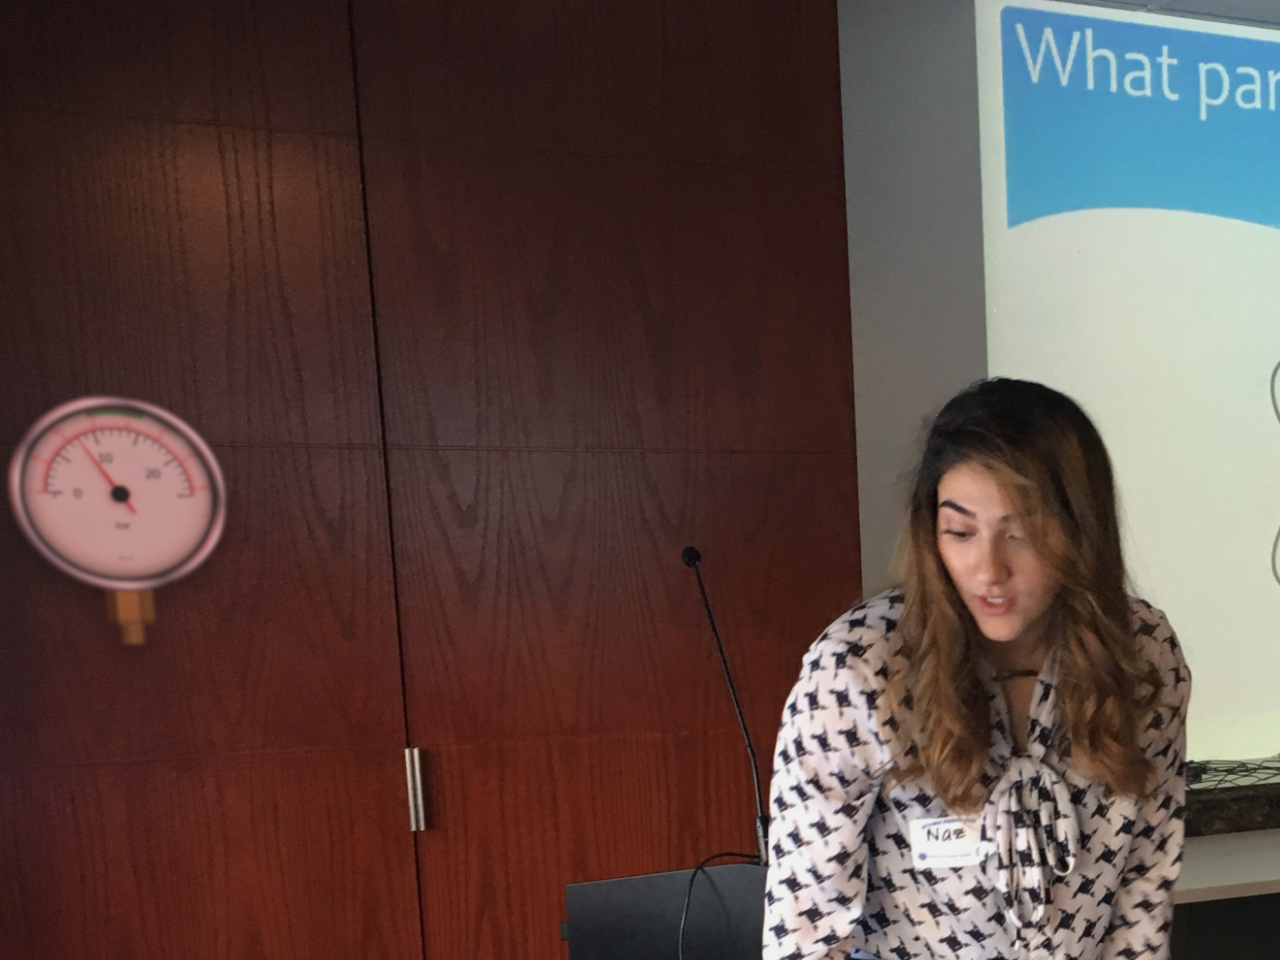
8 bar
